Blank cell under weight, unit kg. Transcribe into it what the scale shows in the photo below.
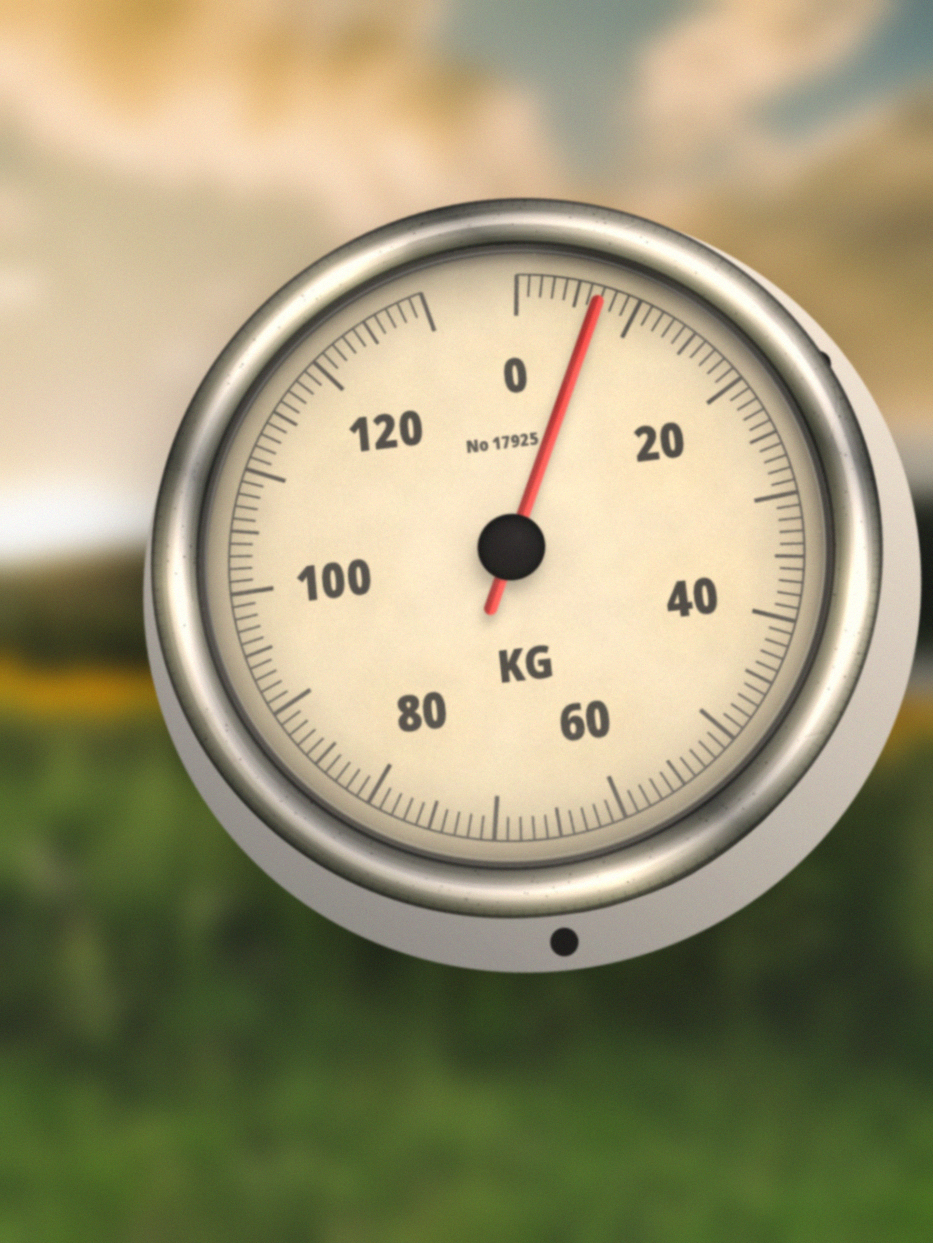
7 kg
